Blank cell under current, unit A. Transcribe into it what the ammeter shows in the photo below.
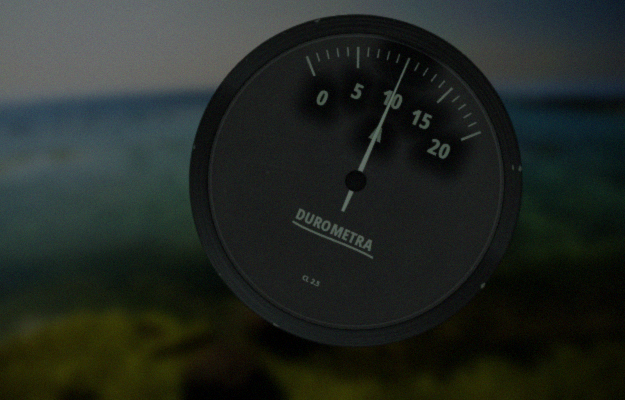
10 A
